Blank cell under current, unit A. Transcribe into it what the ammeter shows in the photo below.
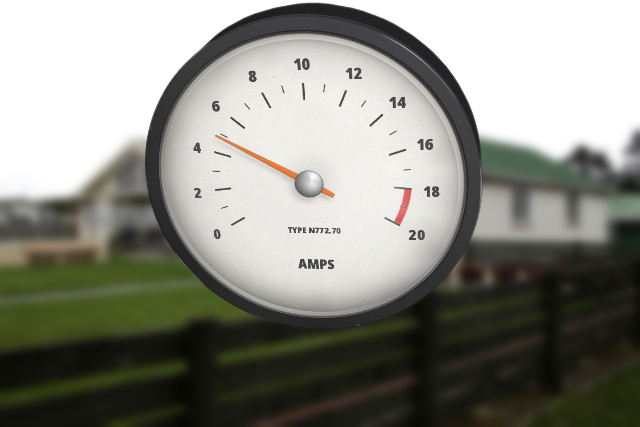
5 A
